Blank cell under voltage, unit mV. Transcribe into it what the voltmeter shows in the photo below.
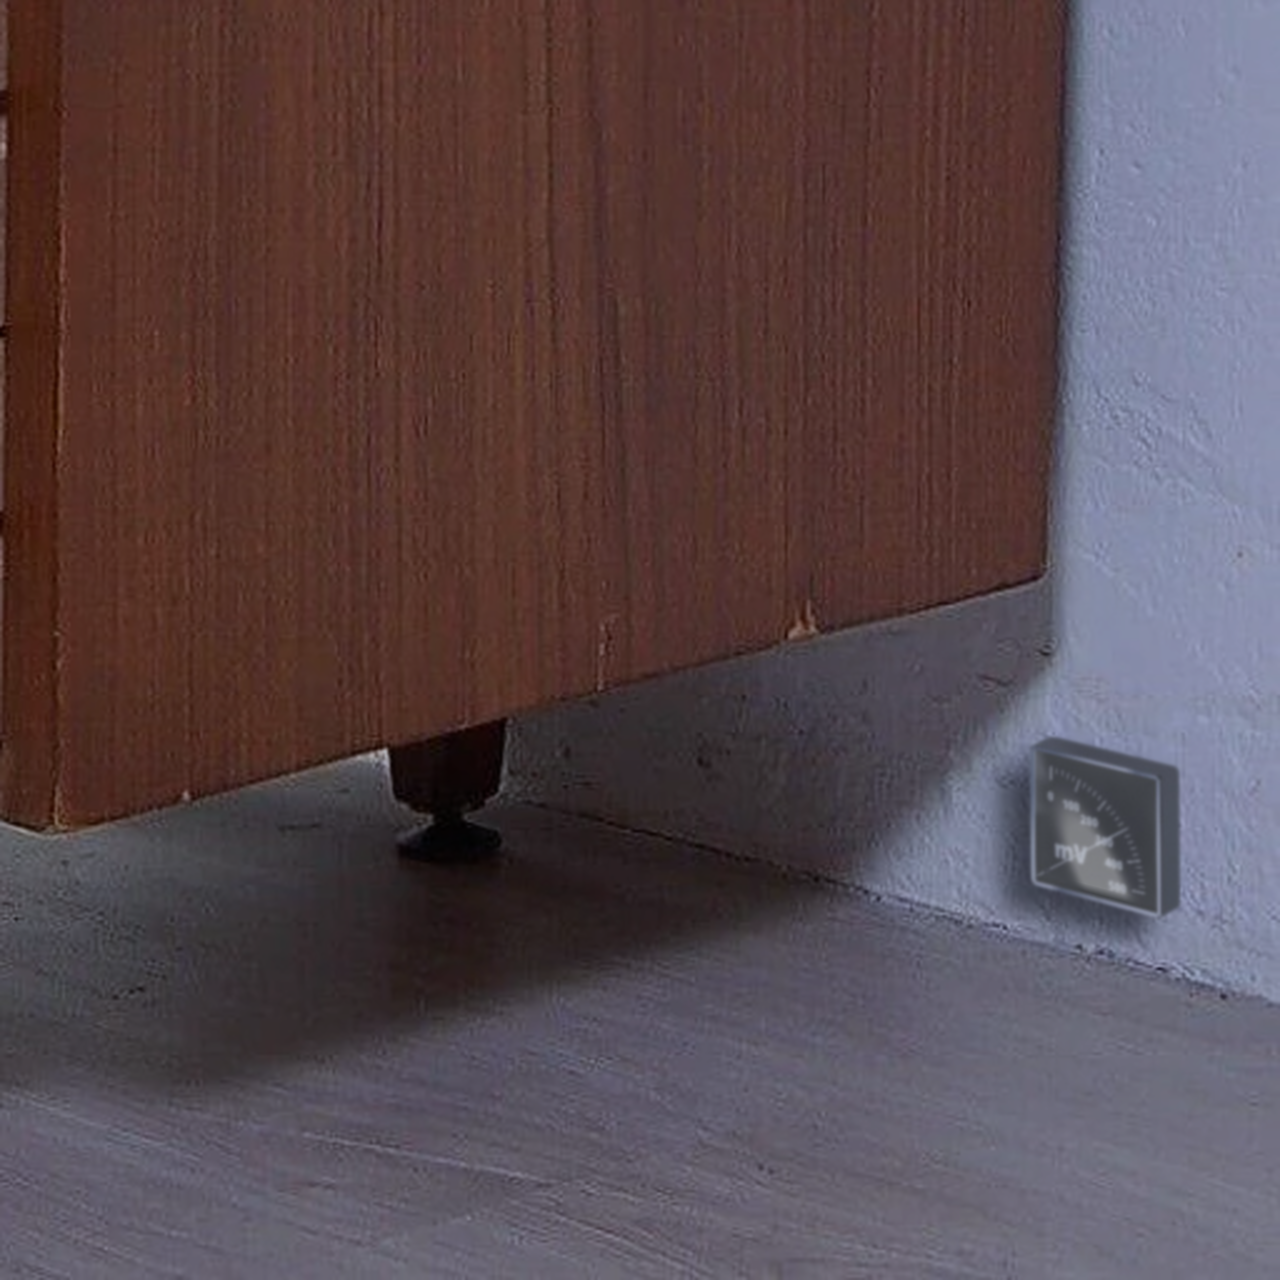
300 mV
